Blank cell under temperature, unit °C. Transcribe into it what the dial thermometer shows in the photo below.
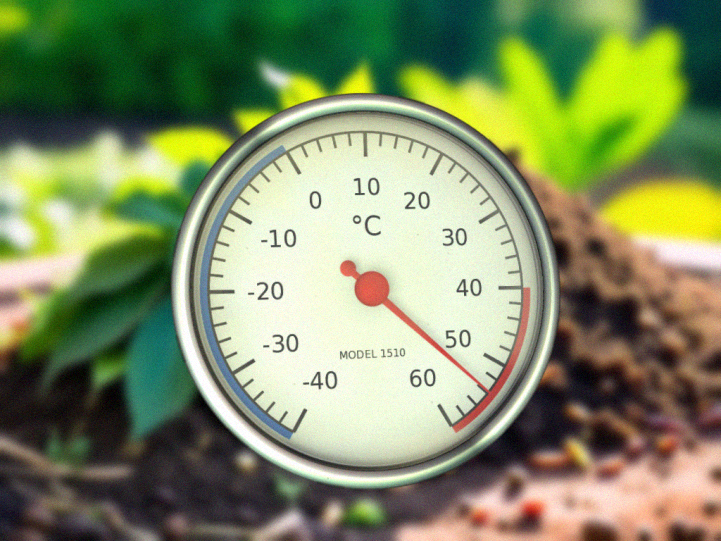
54 °C
